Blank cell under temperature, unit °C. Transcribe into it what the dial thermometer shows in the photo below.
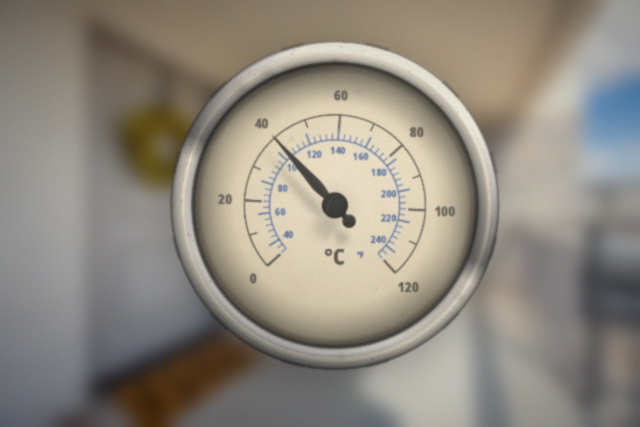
40 °C
